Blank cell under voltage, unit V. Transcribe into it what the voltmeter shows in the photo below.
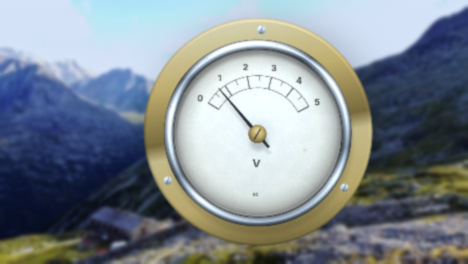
0.75 V
